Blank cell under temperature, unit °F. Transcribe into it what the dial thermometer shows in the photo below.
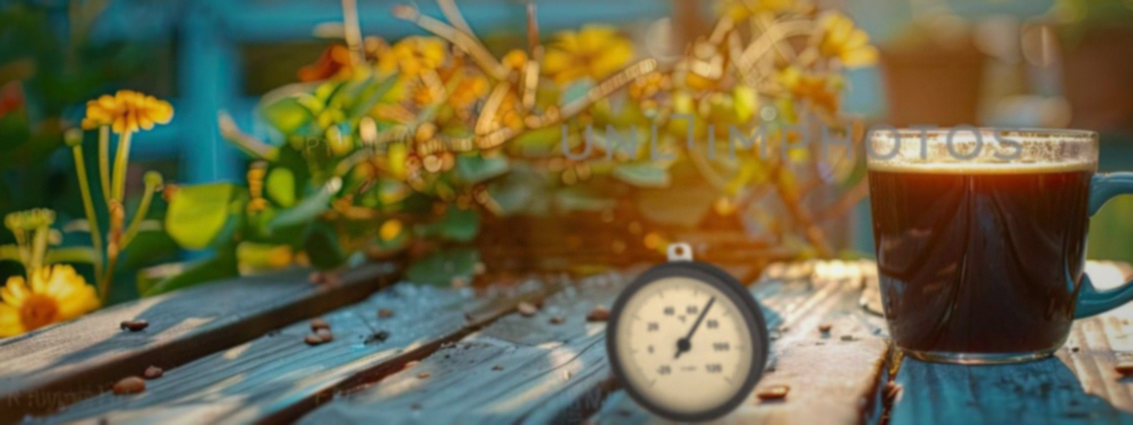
70 °F
